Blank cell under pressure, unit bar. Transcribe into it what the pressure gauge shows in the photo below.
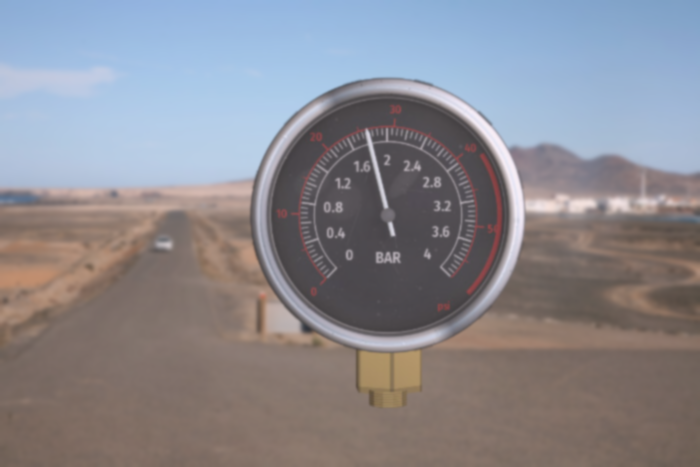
1.8 bar
